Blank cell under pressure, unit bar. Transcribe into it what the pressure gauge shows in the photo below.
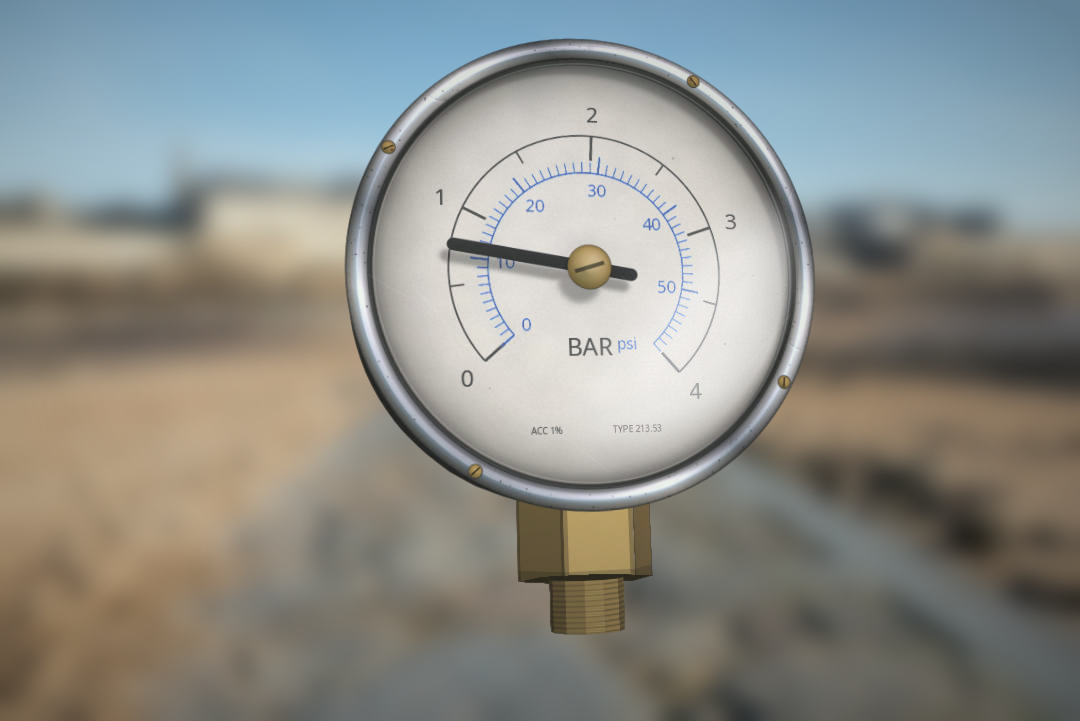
0.75 bar
